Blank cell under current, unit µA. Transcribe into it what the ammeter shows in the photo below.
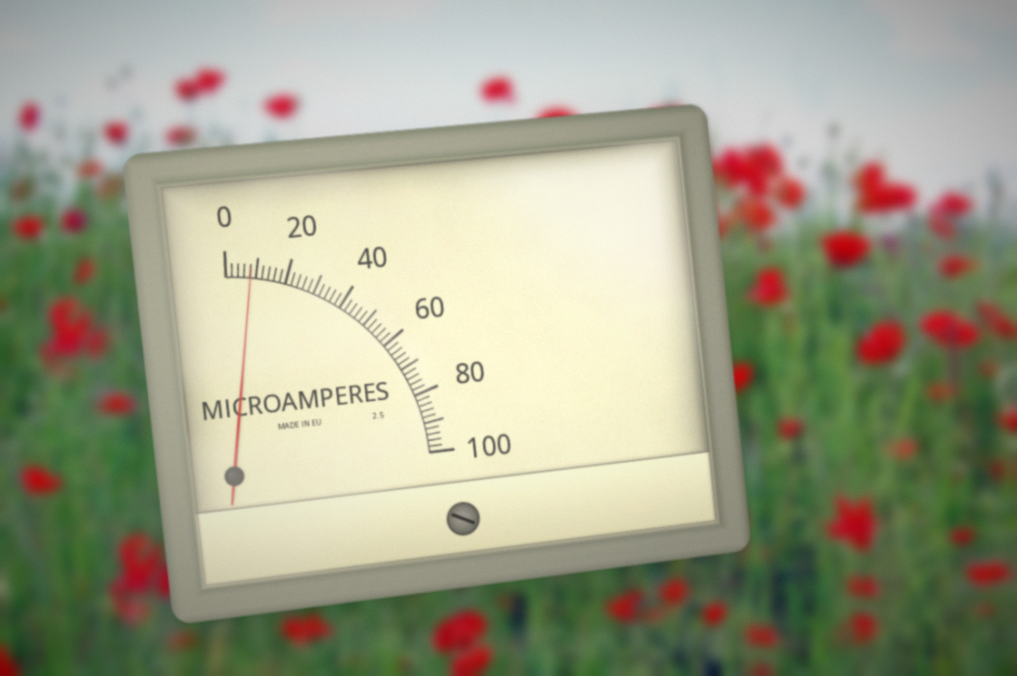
8 µA
